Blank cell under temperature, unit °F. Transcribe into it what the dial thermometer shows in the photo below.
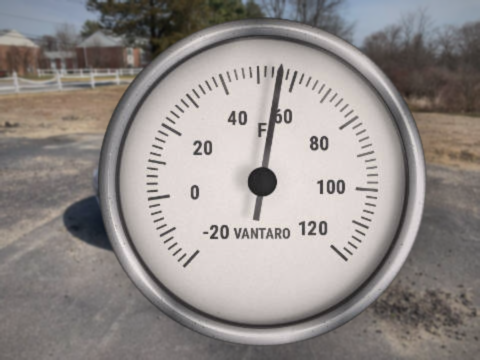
56 °F
